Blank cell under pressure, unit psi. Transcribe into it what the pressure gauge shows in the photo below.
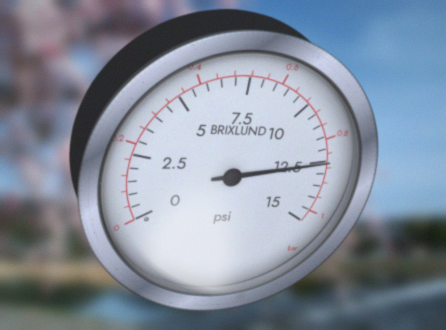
12.5 psi
